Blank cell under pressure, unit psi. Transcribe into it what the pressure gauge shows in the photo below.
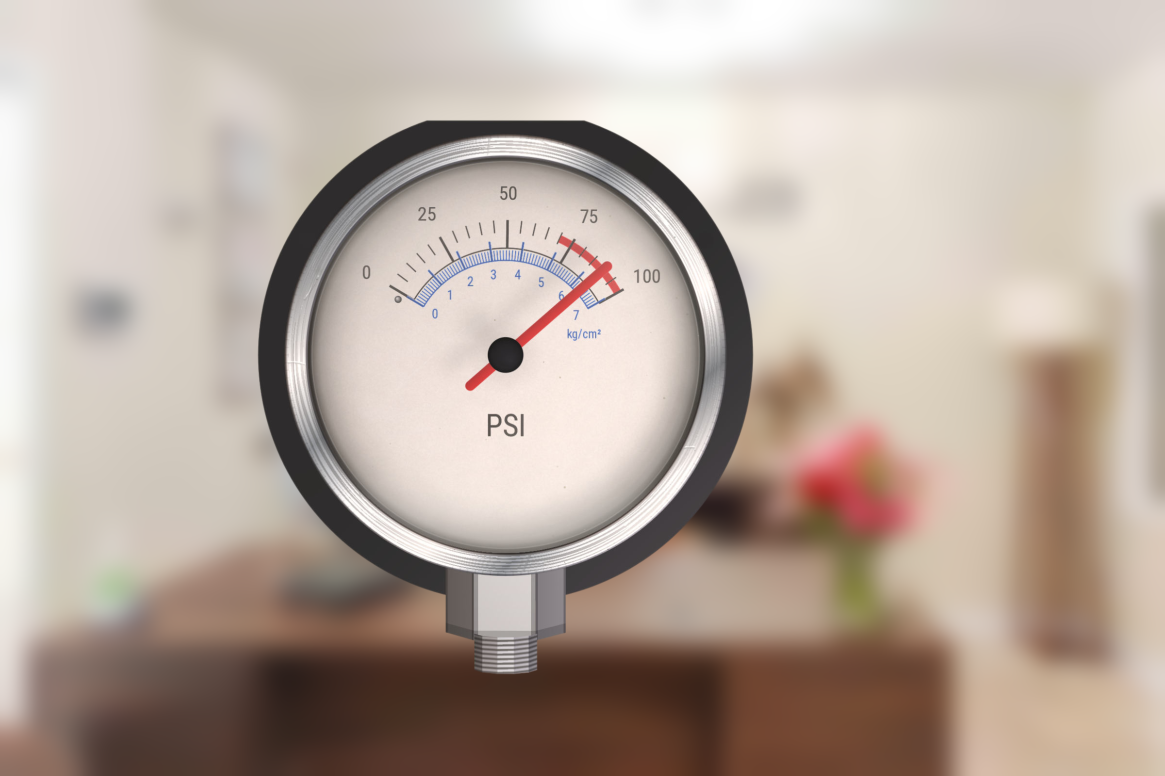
90 psi
